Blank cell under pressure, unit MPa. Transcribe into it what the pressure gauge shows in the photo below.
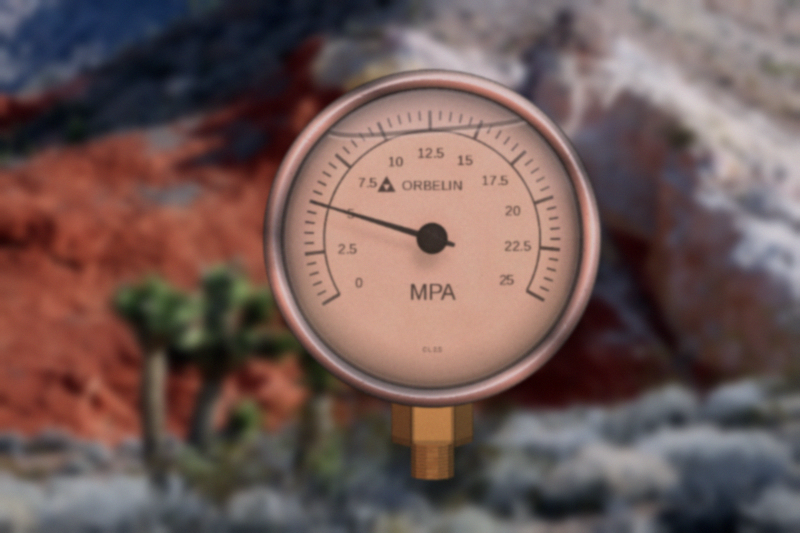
5 MPa
